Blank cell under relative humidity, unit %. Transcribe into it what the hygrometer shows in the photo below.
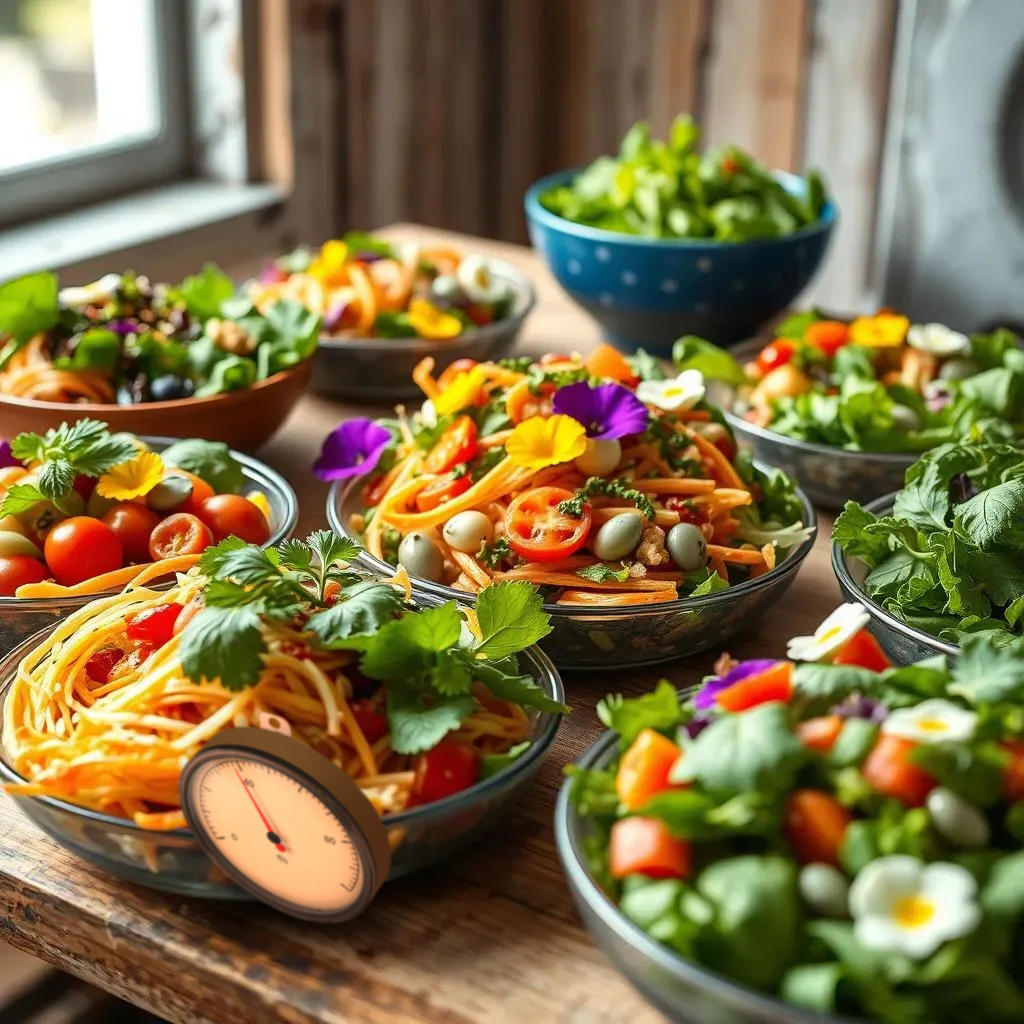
40 %
